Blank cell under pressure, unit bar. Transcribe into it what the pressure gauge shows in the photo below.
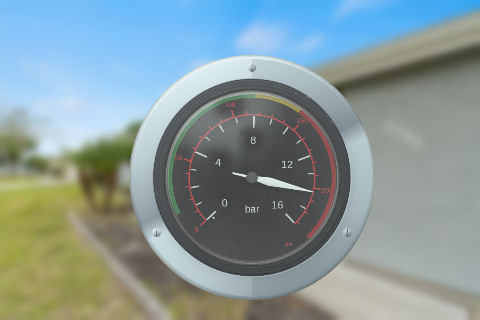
14 bar
